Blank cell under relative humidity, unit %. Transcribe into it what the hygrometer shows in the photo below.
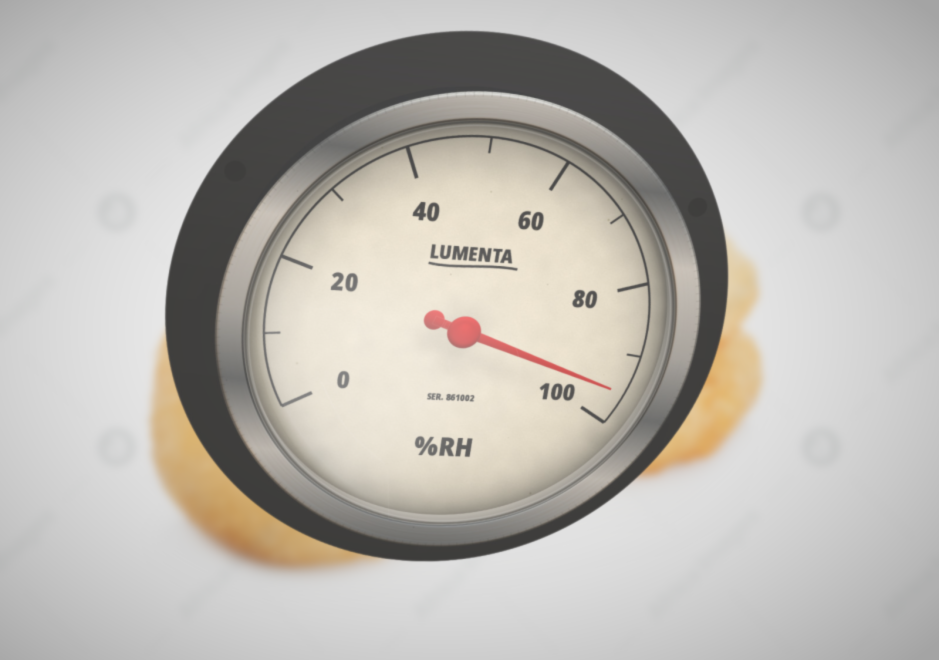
95 %
